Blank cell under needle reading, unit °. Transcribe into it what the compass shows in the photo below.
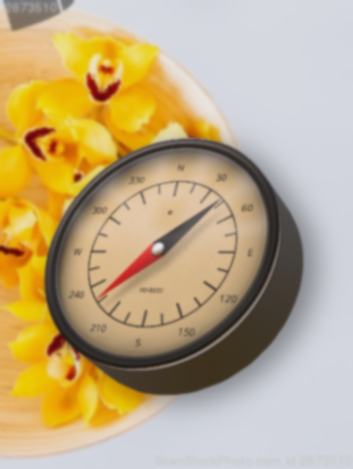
225 °
